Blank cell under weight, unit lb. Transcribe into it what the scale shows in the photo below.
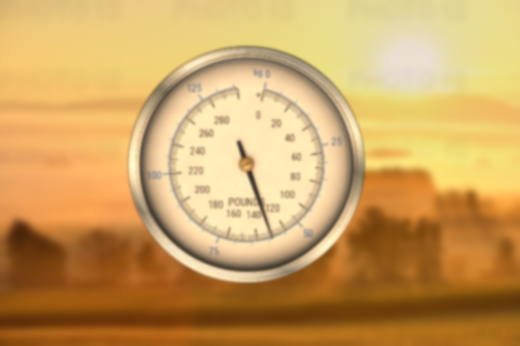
130 lb
